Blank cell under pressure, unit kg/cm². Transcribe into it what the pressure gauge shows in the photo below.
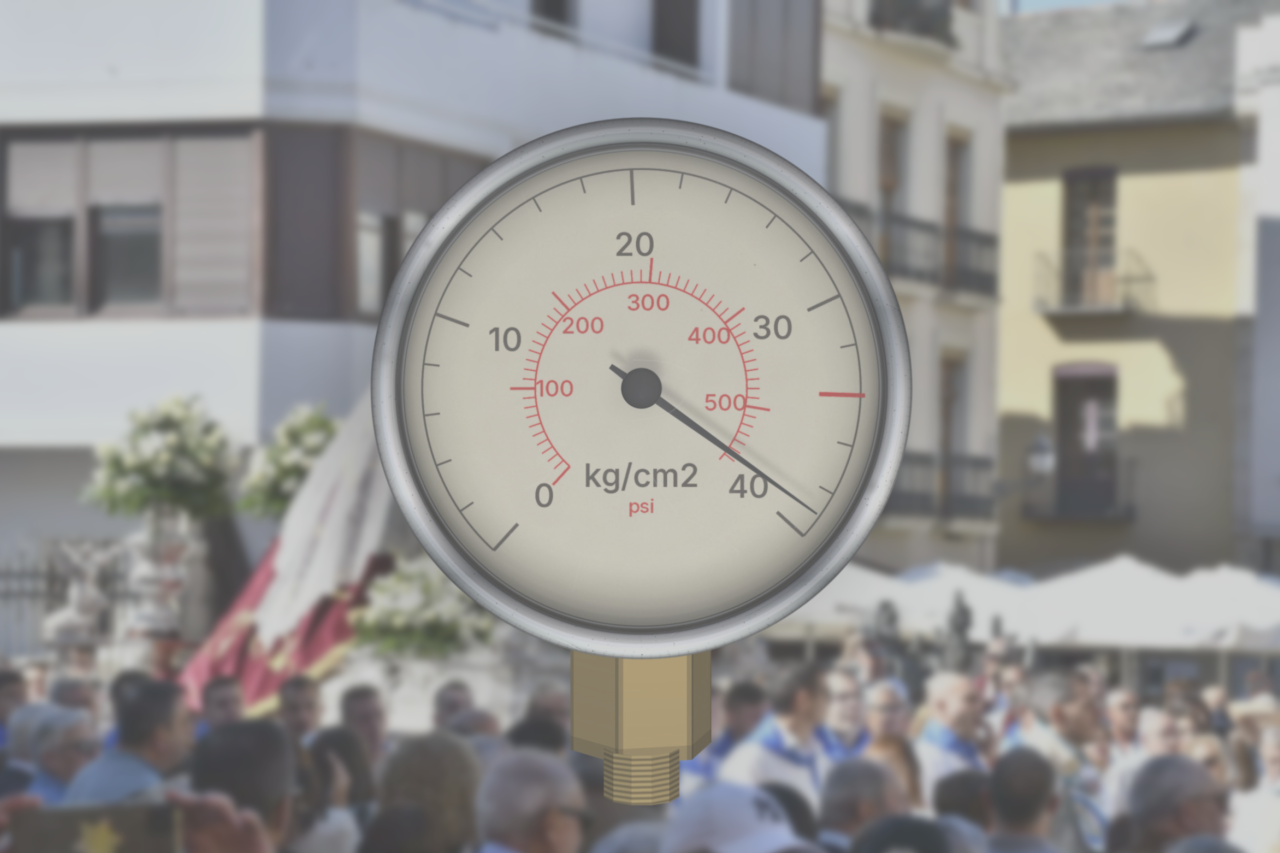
39 kg/cm²
